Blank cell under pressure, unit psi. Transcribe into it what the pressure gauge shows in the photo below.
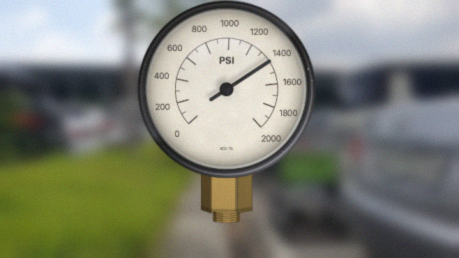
1400 psi
